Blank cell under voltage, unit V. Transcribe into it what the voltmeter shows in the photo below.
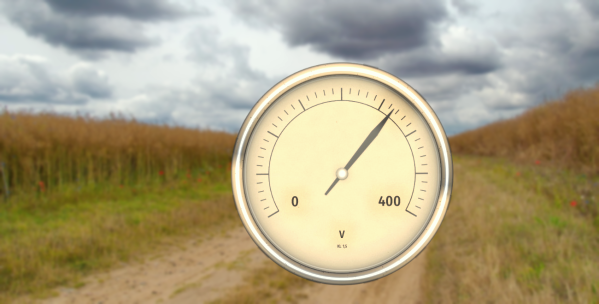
265 V
